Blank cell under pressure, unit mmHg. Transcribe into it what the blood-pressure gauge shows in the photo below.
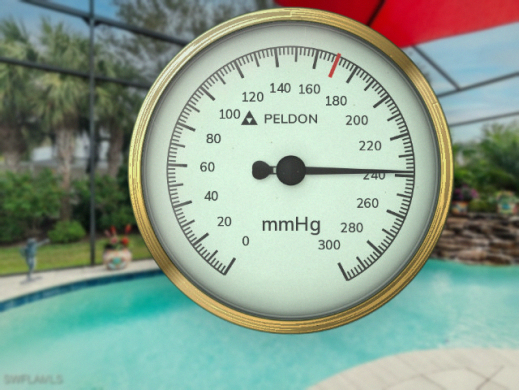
238 mmHg
